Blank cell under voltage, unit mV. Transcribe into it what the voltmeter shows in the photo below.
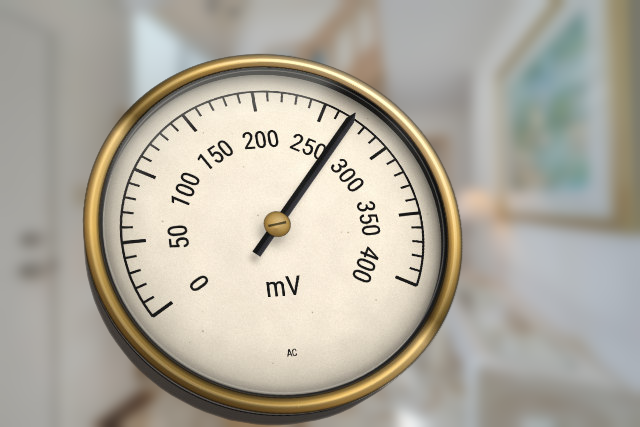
270 mV
